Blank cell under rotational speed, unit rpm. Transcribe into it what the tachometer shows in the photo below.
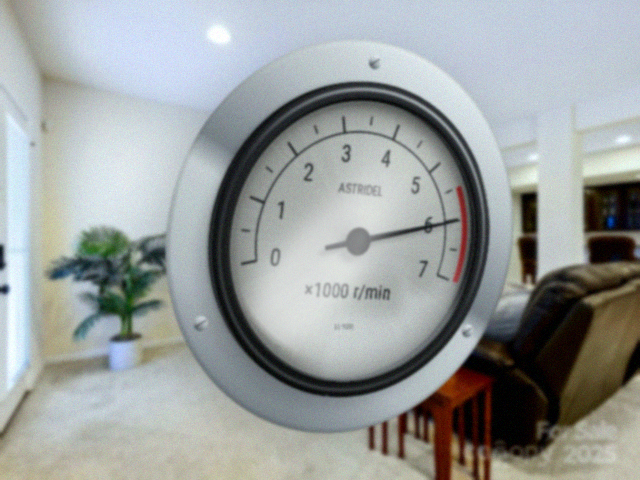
6000 rpm
